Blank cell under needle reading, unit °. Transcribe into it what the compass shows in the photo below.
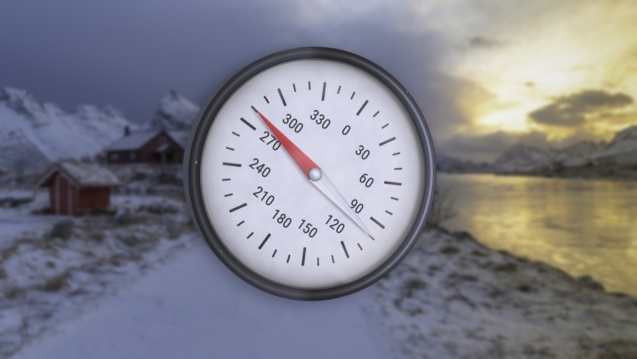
280 °
